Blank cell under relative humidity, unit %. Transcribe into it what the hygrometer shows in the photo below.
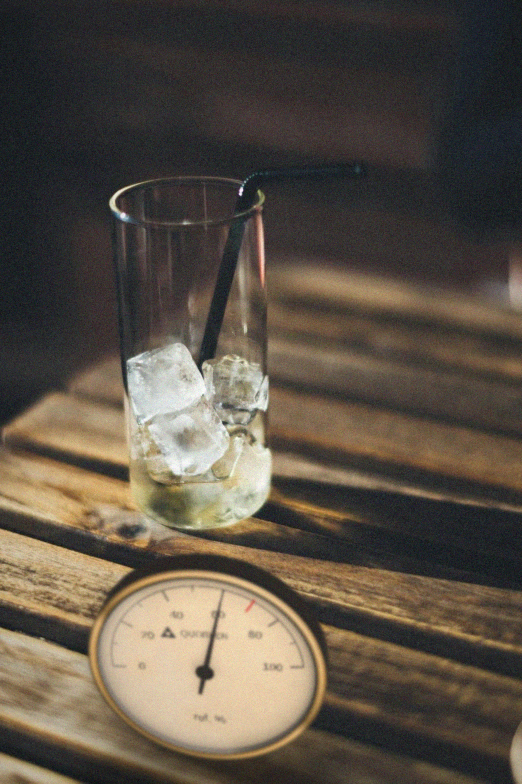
60 %
